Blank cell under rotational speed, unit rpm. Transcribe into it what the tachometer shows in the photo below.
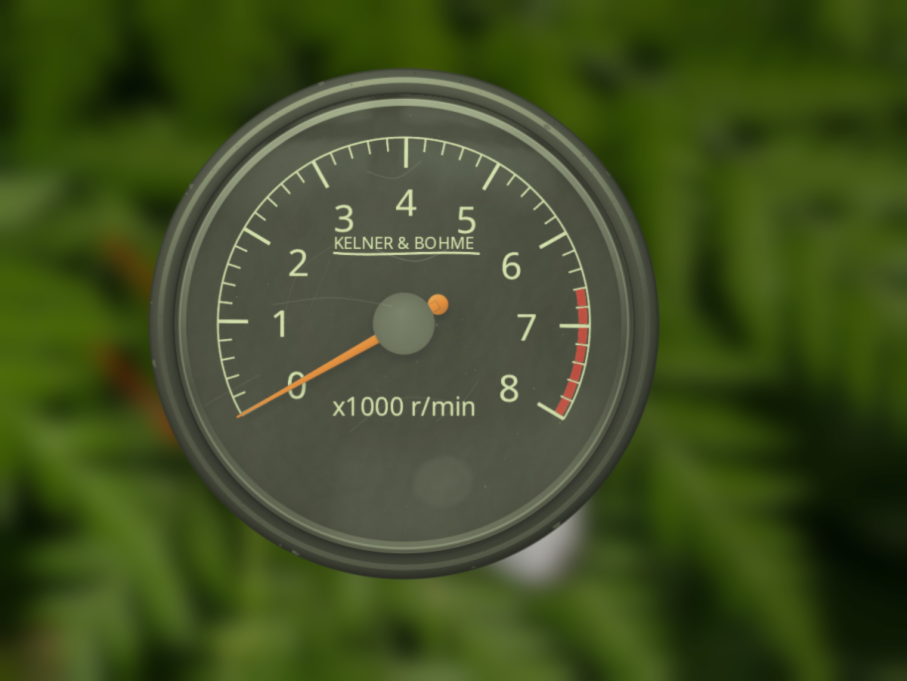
0 rpm
